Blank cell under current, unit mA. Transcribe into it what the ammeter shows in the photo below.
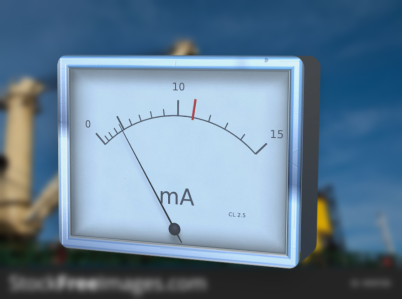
5 mA
